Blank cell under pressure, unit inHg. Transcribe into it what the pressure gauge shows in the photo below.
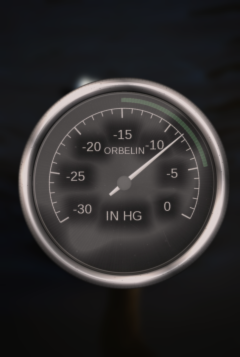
-8.5 inHg
